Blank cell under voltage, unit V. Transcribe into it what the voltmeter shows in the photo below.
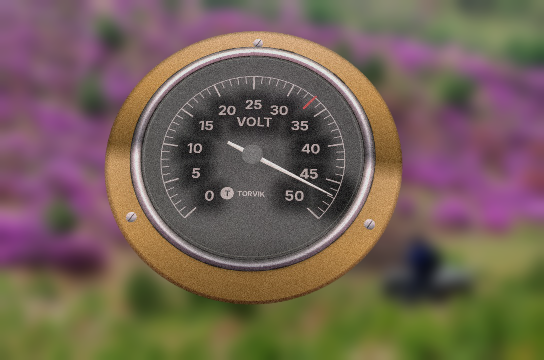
47 V
